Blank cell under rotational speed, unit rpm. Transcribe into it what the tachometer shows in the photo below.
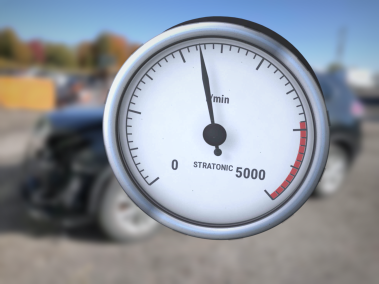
2250 rpm
